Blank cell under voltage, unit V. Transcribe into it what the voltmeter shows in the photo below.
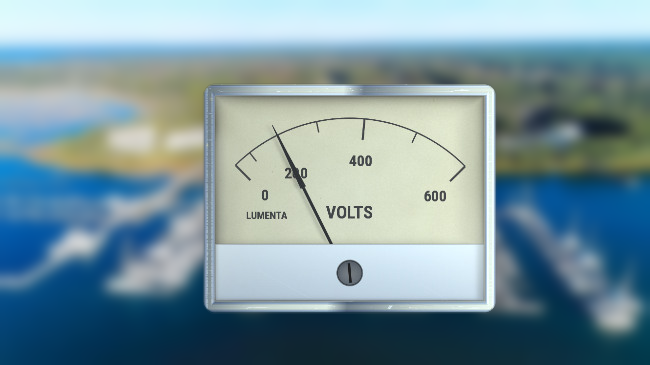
200 V
